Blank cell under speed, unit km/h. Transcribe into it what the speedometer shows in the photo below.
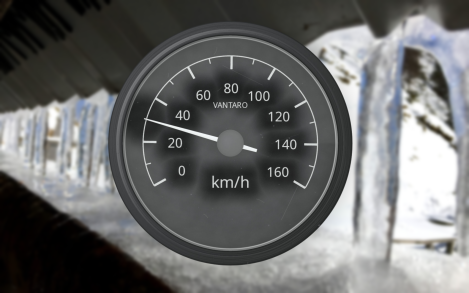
30 km/h
